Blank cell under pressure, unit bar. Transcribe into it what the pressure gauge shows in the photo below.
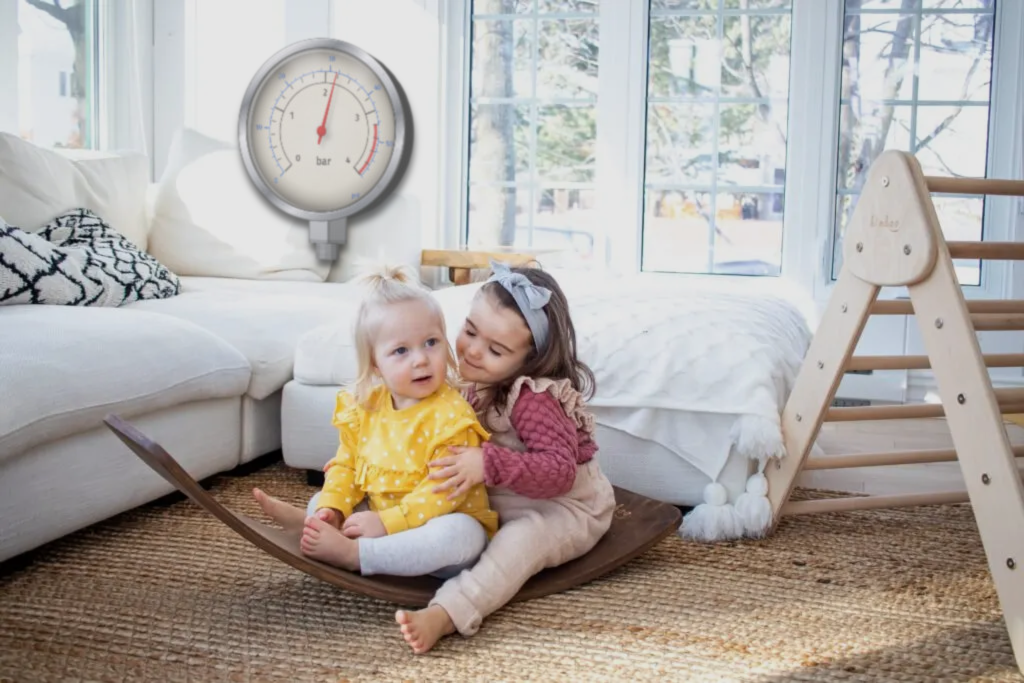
2.2 bar
